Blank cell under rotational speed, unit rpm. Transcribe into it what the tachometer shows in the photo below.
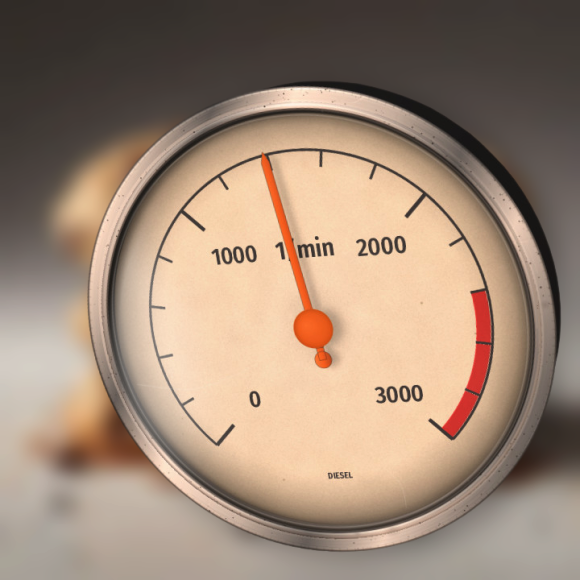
1400 rpm
